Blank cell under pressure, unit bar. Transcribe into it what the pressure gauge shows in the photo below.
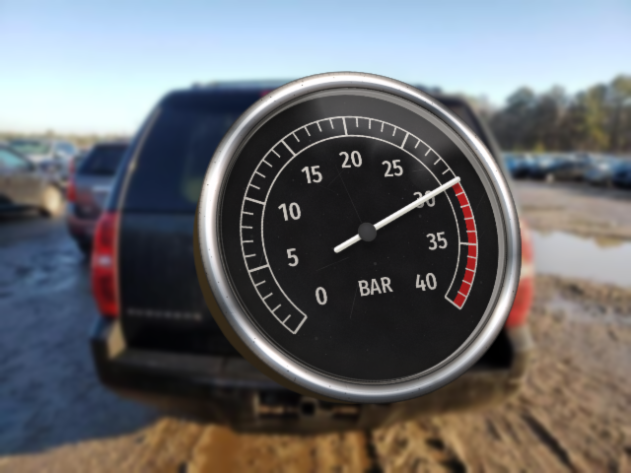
30 bar
